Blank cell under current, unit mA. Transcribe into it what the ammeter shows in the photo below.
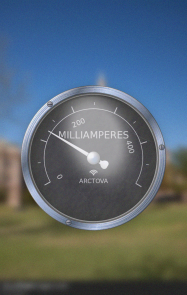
125 mA
